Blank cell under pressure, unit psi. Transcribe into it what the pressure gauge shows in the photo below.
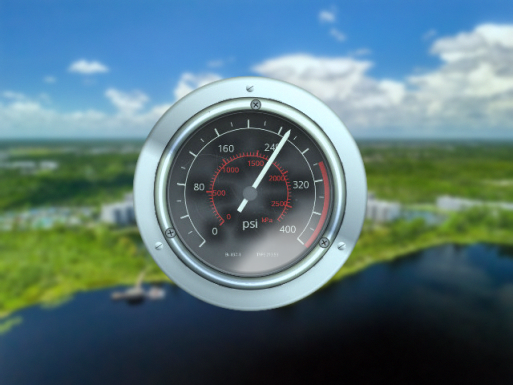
250 psi
